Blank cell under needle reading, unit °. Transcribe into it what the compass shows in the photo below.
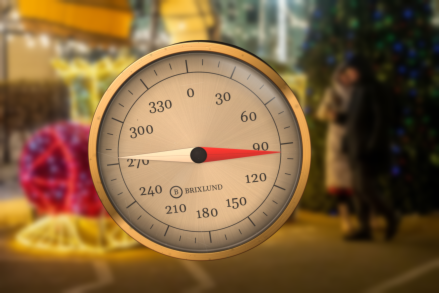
95 °
